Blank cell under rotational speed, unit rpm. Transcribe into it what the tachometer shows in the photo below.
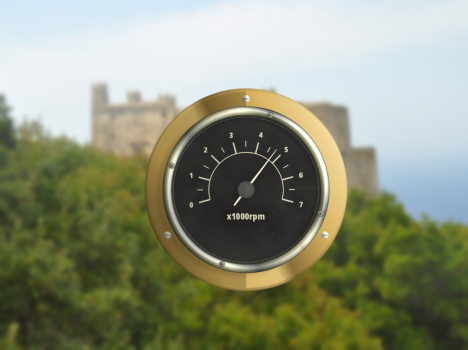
4750 rpm
